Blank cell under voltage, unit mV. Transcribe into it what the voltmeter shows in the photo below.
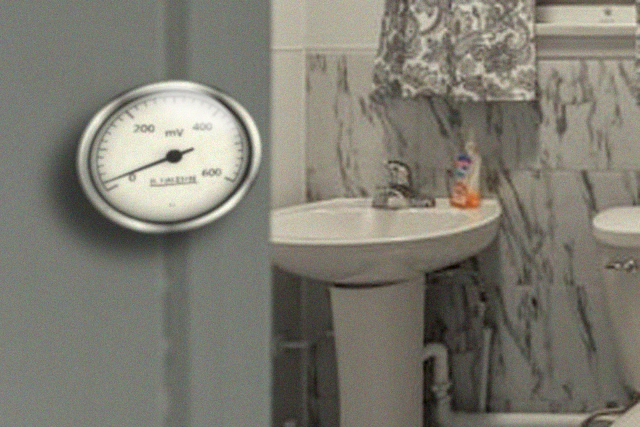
20 mV
